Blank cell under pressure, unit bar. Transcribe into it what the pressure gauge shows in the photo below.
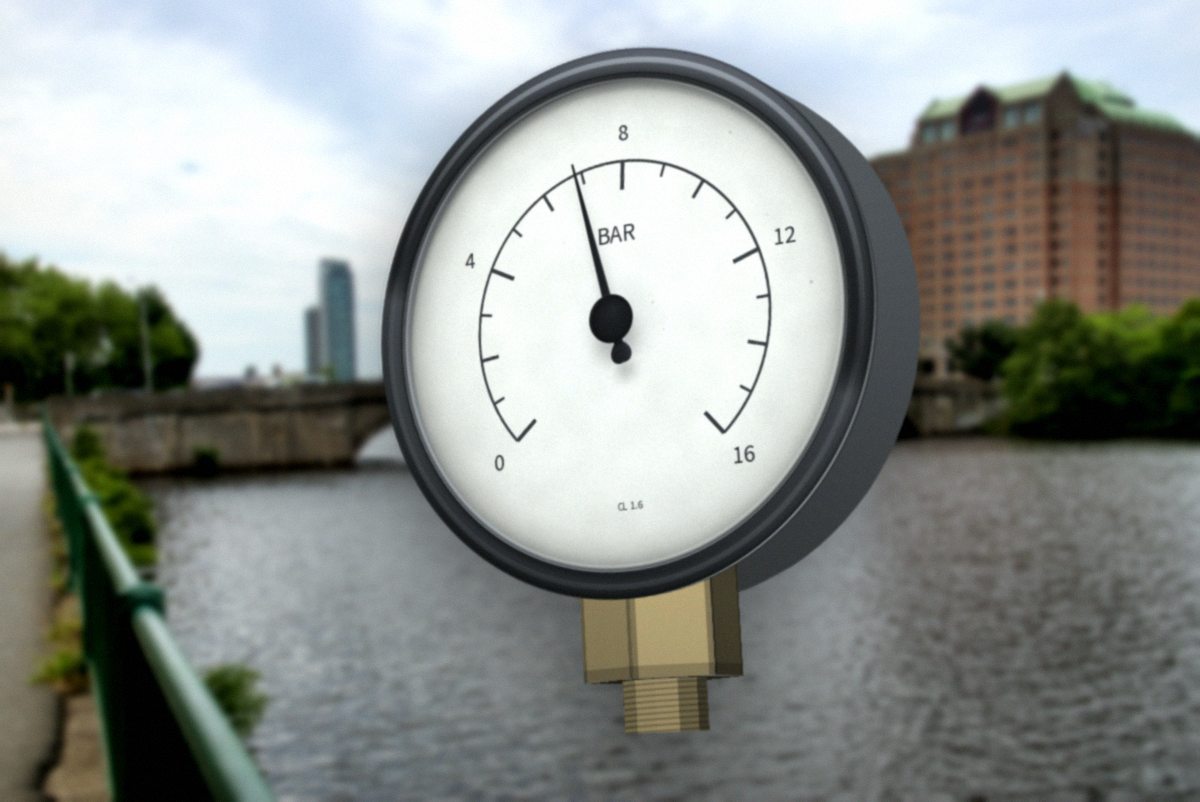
7 bar
